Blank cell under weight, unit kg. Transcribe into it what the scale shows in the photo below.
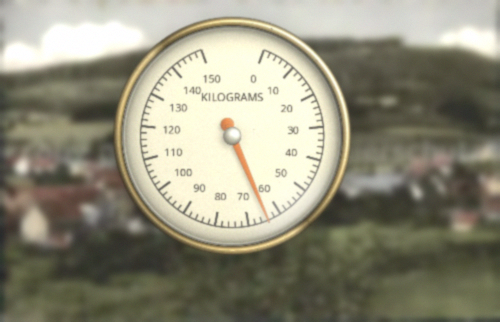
64 kg
